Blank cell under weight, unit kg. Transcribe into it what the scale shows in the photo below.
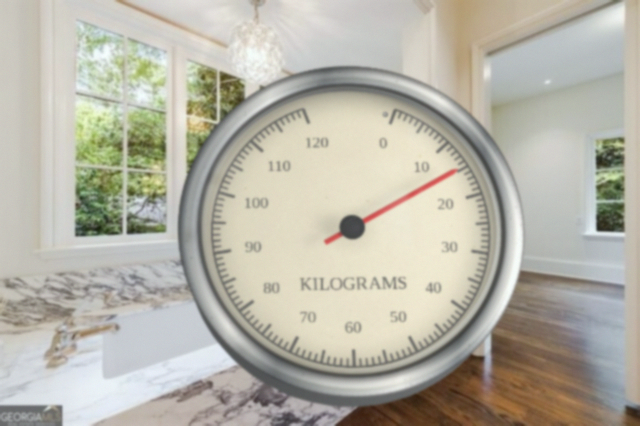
15 kg
